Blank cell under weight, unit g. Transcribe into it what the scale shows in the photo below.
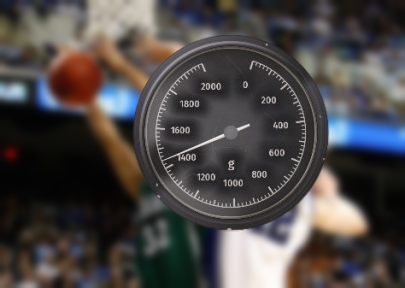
1440 g
